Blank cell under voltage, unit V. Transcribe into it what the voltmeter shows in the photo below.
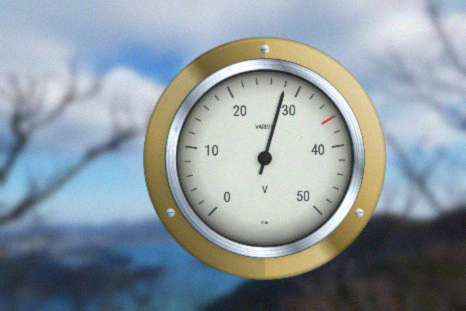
28 V
